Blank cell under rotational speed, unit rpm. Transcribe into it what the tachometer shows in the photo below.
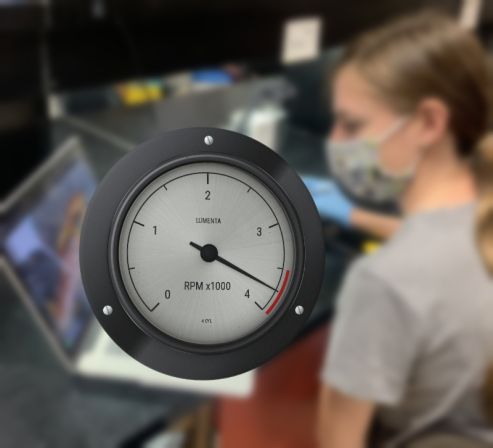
3750 rpm
